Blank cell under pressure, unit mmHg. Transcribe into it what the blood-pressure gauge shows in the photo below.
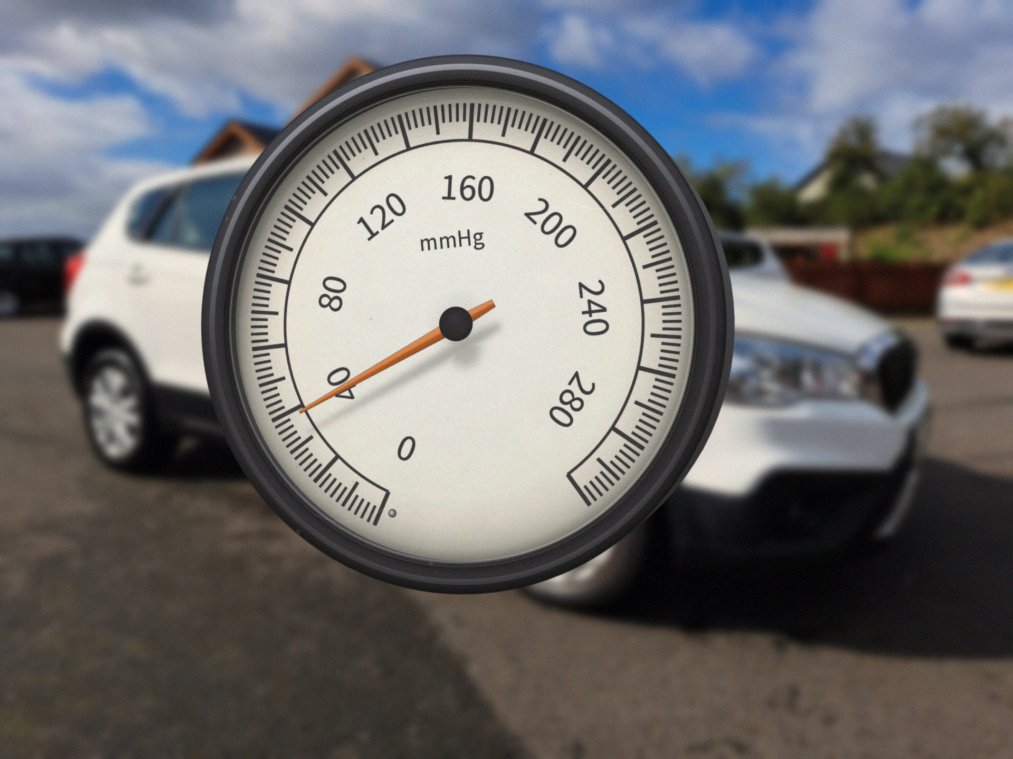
38 mmHg
